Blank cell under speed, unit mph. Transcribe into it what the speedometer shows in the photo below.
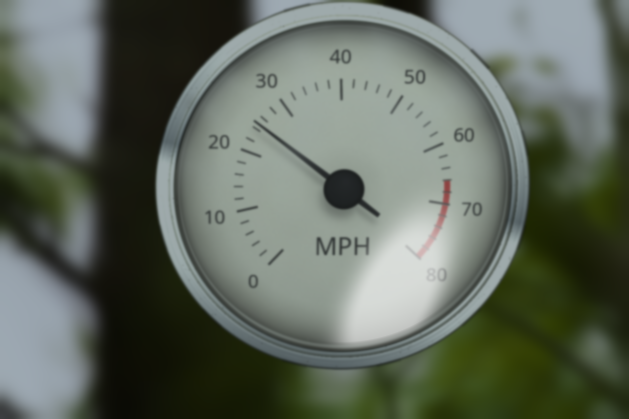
25 mph
